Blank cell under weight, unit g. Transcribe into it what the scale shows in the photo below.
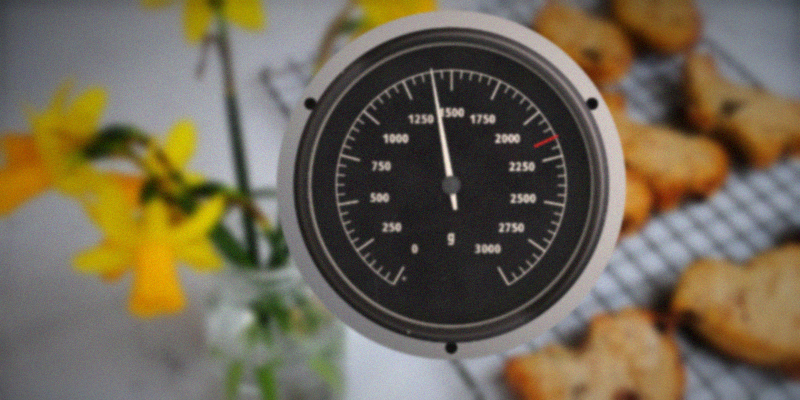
1400 g
